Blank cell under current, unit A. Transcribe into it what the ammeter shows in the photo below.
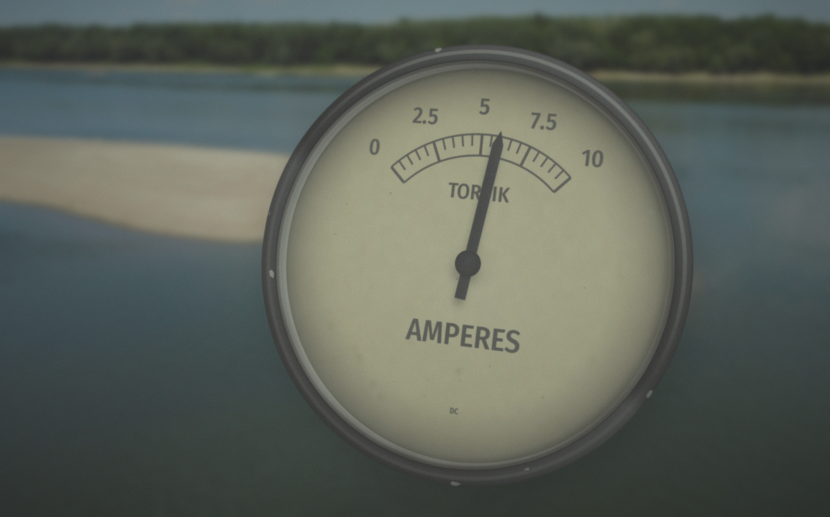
6 A
